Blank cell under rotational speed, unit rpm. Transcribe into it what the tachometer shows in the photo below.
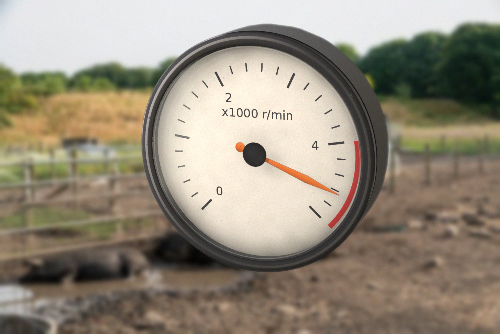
4600 rpm
